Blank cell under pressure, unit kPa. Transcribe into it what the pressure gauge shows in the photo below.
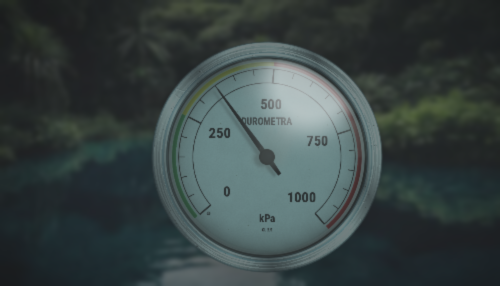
350 kPa
